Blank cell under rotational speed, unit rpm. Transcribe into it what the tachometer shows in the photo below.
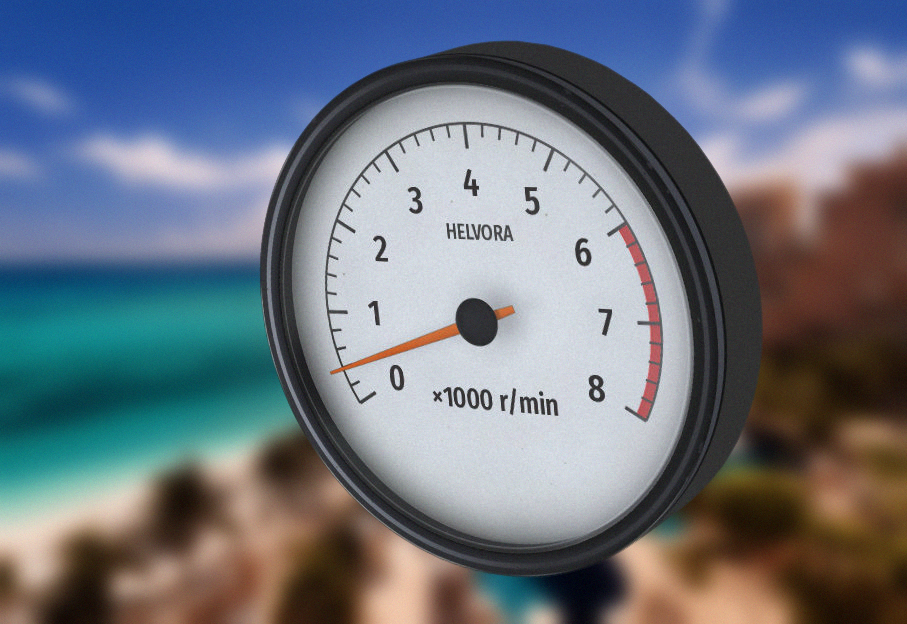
400 rpm
